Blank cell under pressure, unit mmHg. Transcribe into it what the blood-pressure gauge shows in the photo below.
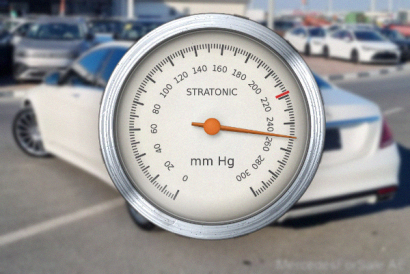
250 mmHg
